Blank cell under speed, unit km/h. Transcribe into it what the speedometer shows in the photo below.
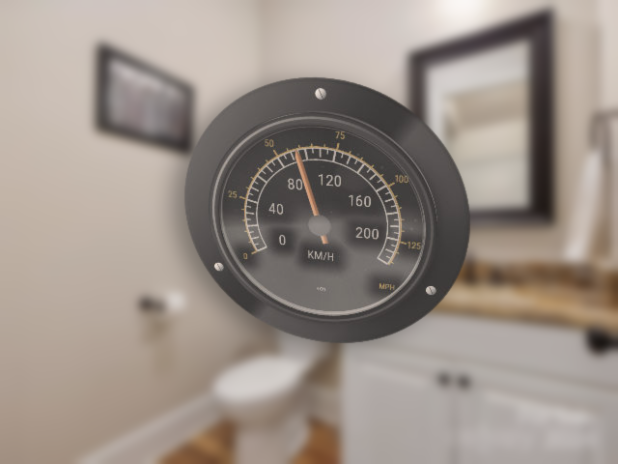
95 km/h
